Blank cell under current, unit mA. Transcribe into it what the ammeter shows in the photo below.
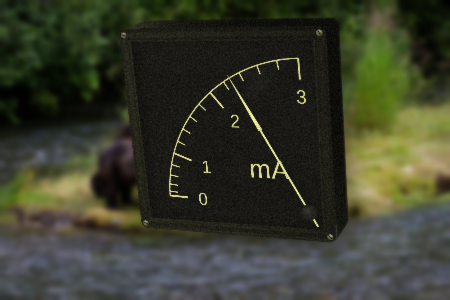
2.3 mA
